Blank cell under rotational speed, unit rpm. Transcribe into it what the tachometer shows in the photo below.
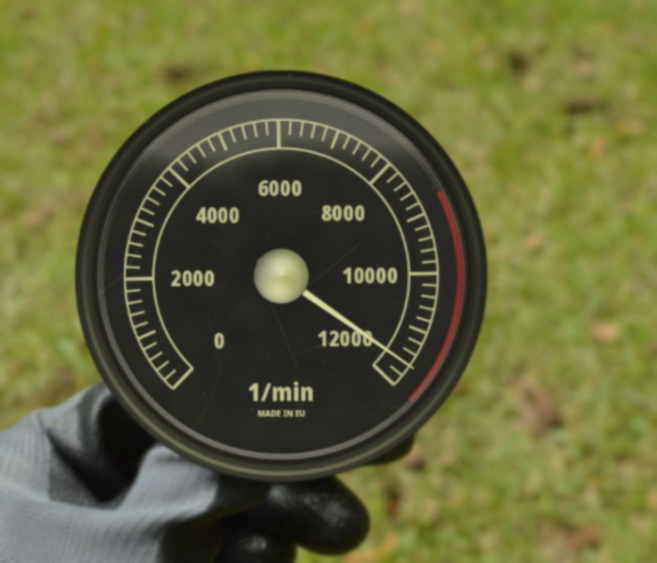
11600 rpm
